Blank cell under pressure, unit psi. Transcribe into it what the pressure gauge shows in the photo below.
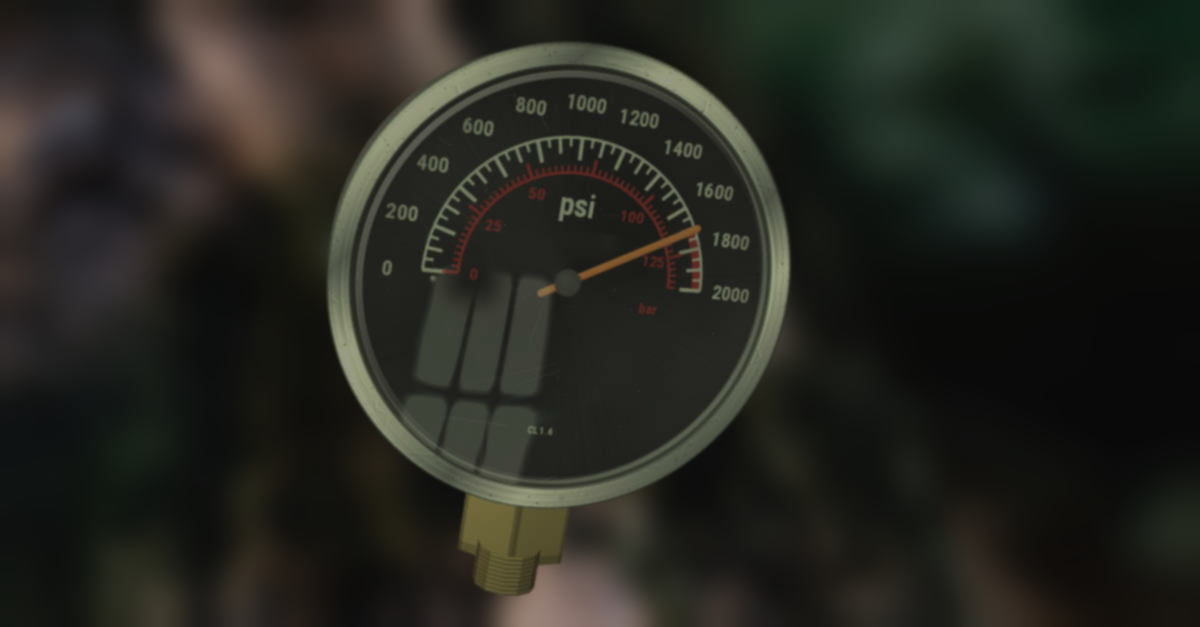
1700 psi
